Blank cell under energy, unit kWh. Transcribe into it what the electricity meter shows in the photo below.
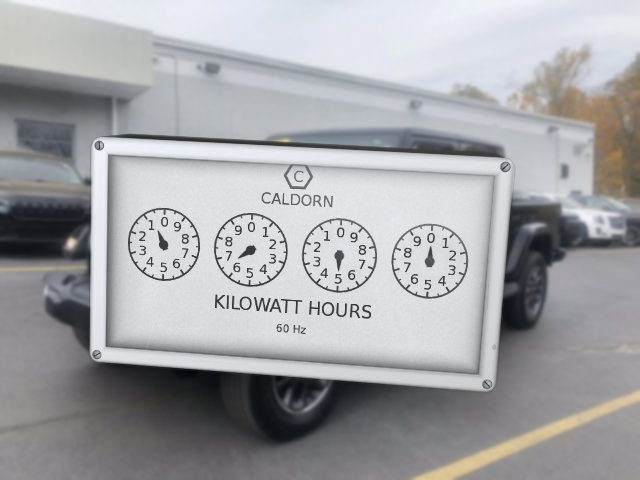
650 kWh
